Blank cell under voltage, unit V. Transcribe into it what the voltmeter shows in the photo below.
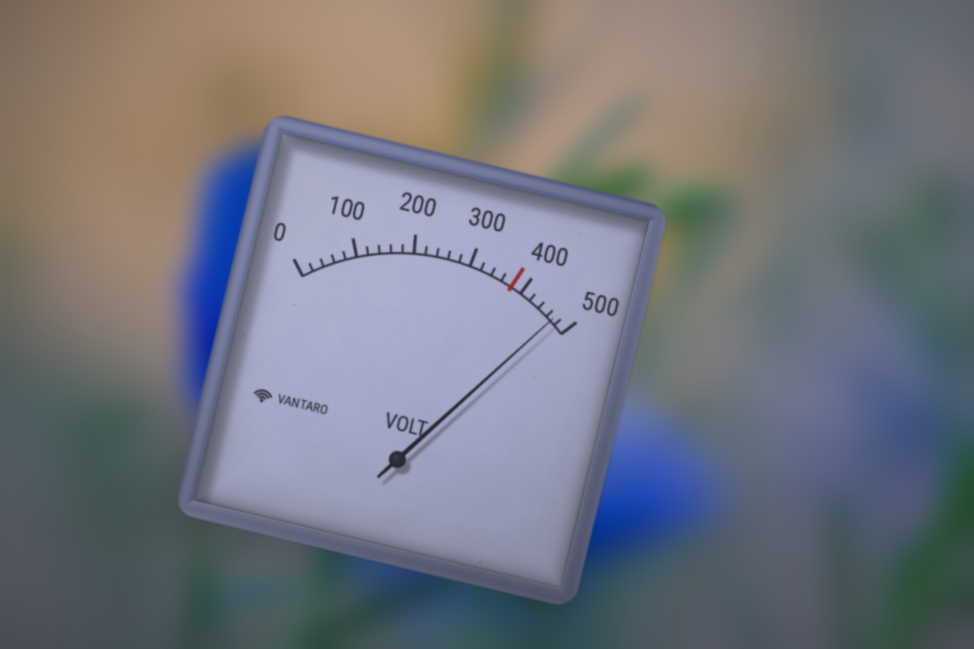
470 V
